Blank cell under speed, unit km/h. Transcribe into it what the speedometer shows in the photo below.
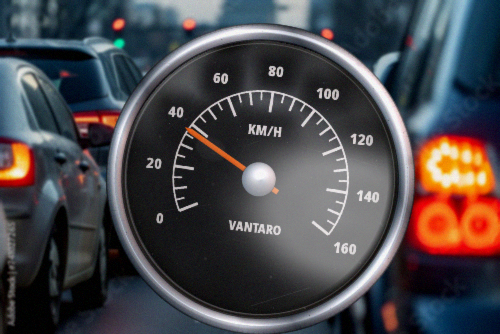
37.5 km/h
